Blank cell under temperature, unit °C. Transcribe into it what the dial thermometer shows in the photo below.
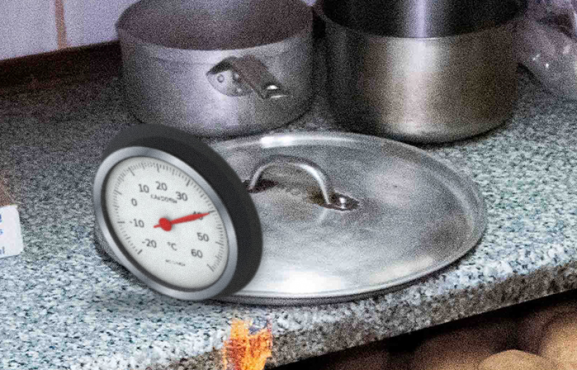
40 °C
